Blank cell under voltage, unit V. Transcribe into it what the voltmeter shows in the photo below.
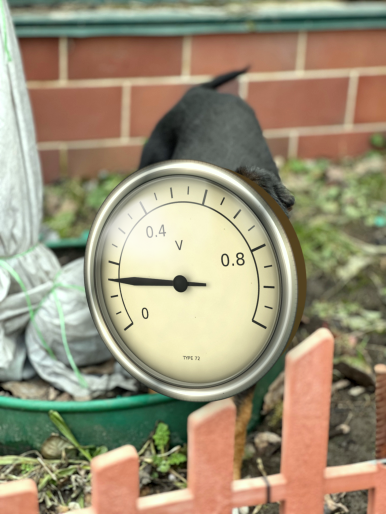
0.15 V
